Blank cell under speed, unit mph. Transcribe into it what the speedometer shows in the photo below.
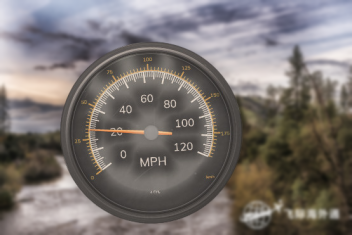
20 mph
